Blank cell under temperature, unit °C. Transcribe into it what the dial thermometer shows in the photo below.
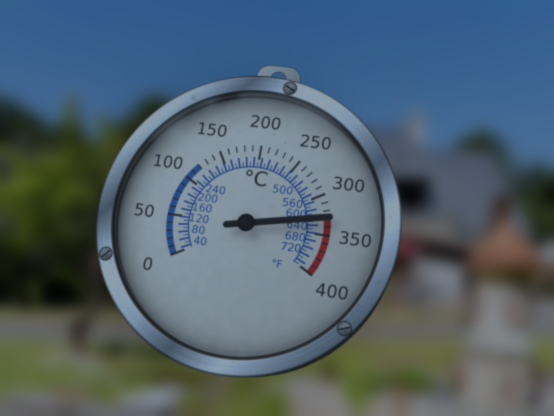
330 °C
